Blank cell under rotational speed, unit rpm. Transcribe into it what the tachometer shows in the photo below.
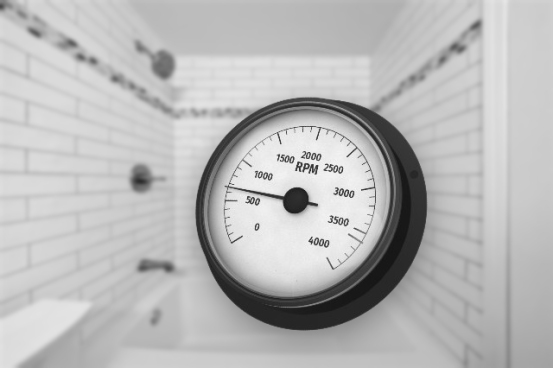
650 rpm
